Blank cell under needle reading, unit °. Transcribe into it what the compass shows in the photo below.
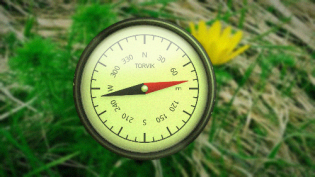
80 °
